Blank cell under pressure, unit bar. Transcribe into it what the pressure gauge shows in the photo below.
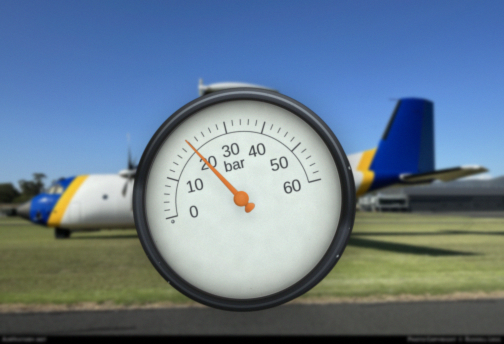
20 bar
